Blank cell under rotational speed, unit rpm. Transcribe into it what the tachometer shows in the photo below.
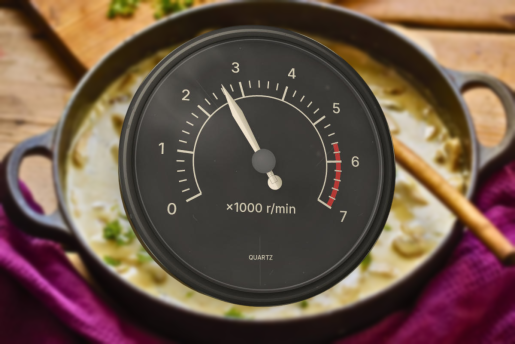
2600 rpm
